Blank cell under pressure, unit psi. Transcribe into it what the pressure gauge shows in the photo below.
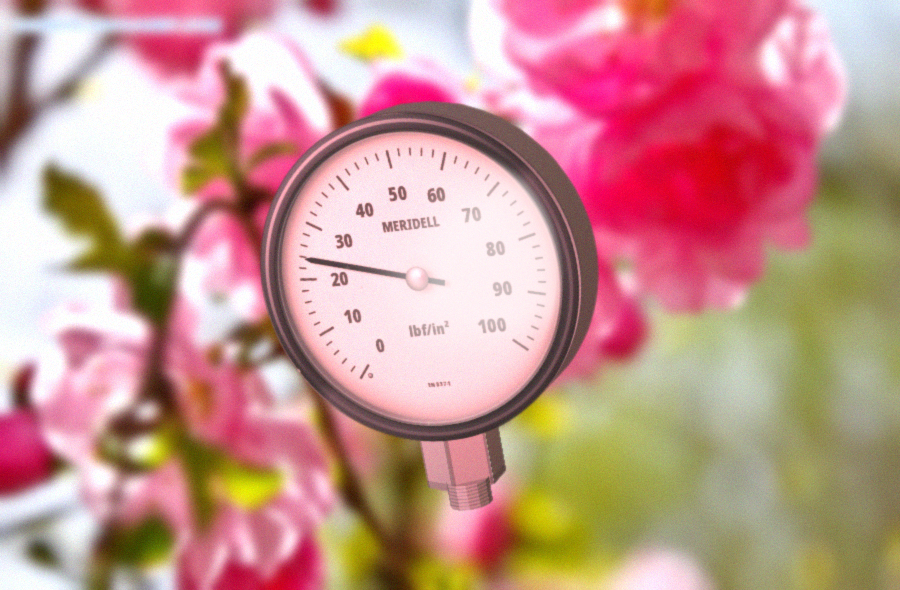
24 psi
